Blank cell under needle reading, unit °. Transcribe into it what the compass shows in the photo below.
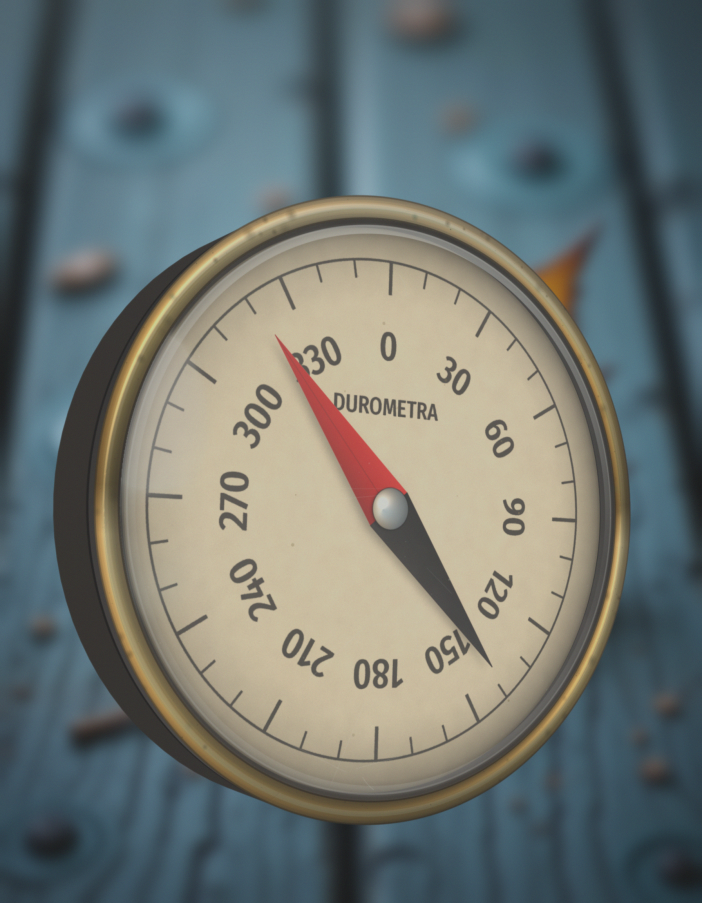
320 °
